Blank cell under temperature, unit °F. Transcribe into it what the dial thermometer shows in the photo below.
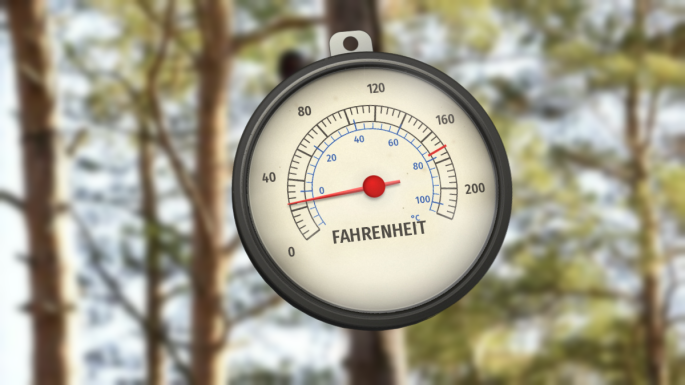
24 °F
